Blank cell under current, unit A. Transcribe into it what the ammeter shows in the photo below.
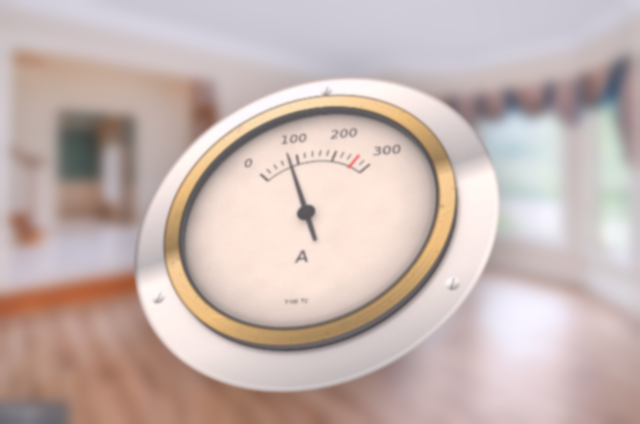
80 A
